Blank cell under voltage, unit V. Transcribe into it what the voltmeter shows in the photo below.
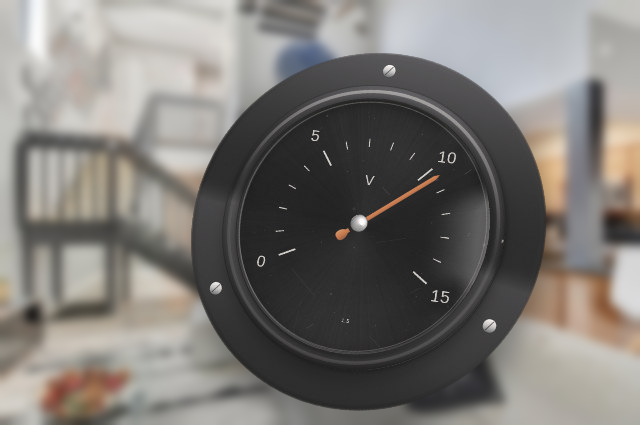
10.5 V
